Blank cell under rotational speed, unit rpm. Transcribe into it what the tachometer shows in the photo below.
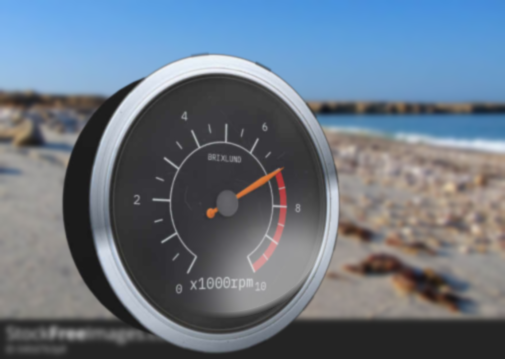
7000 rpm
